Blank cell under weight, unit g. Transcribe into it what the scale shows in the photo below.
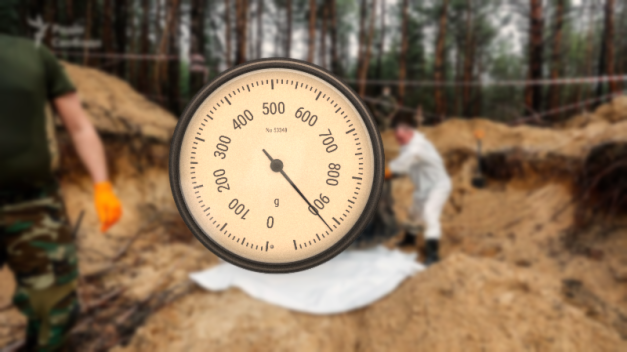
920 g
